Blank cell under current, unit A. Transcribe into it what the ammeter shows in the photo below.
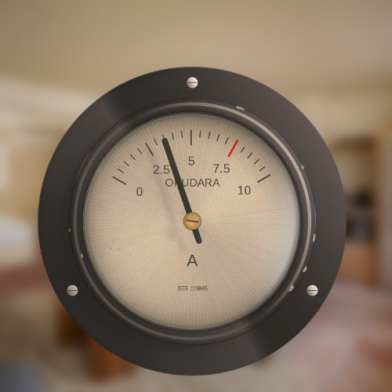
3.5 A
